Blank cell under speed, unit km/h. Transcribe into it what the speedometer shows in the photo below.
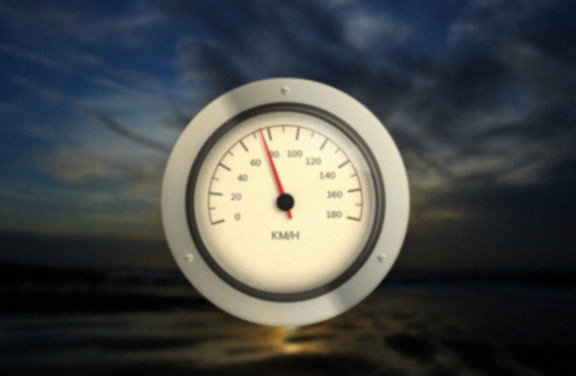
75 km/h
